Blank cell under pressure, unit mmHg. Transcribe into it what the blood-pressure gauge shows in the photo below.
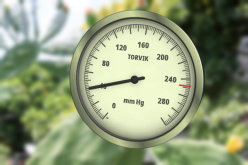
40 mmHg
